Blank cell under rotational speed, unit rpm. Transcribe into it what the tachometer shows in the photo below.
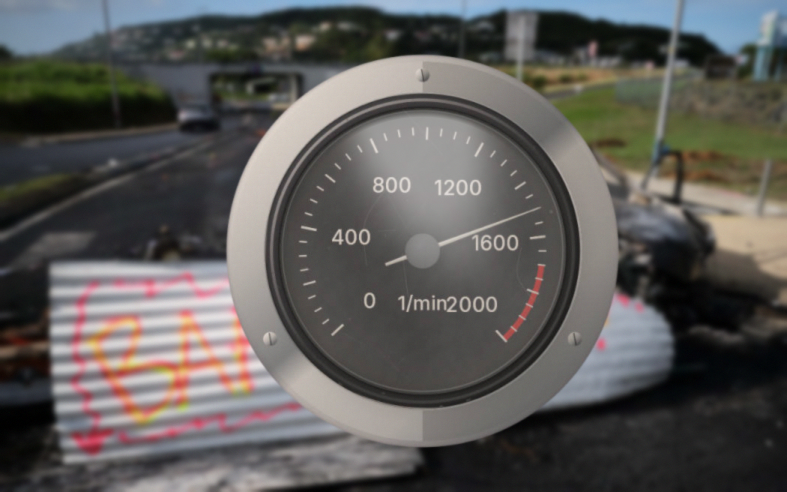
1500 rpm
